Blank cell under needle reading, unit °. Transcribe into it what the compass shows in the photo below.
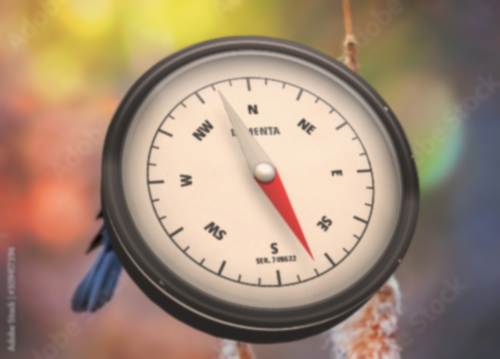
160 °
